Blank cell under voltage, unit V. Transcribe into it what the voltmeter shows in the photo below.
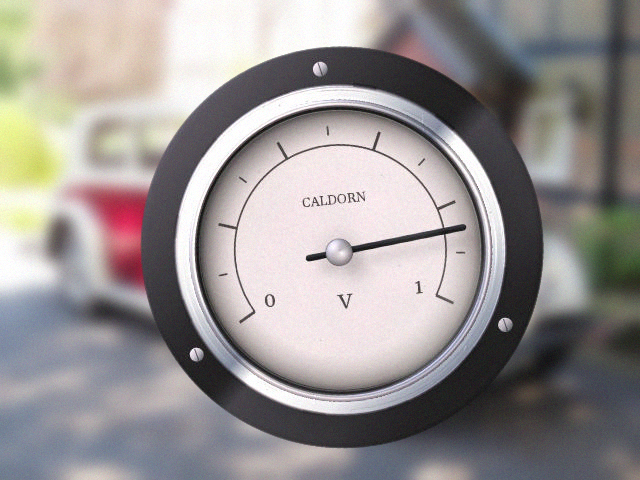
0.85 V
